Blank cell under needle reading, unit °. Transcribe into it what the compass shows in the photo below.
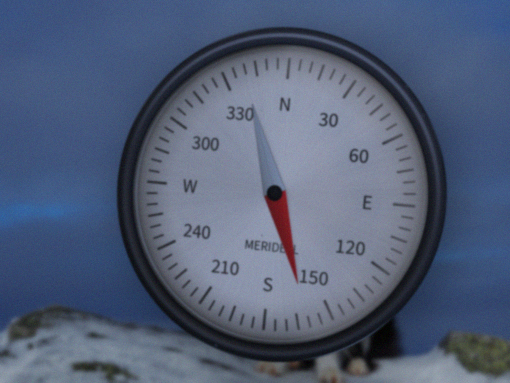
160 °
